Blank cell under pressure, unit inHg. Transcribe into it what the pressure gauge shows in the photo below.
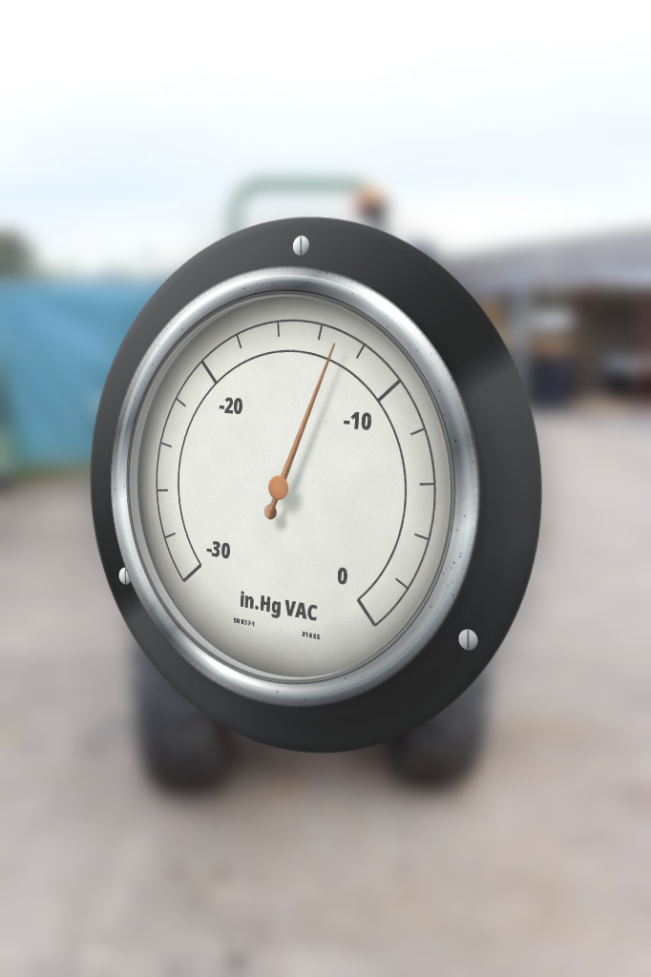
-13 inHg
